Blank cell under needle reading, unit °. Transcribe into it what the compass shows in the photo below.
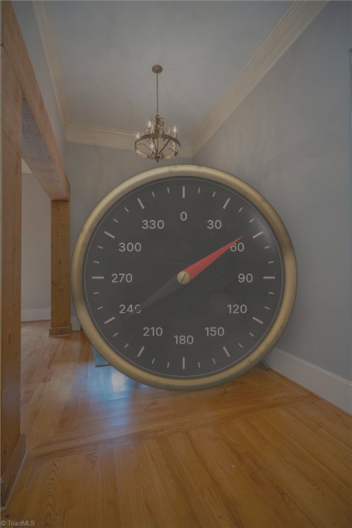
55 °
